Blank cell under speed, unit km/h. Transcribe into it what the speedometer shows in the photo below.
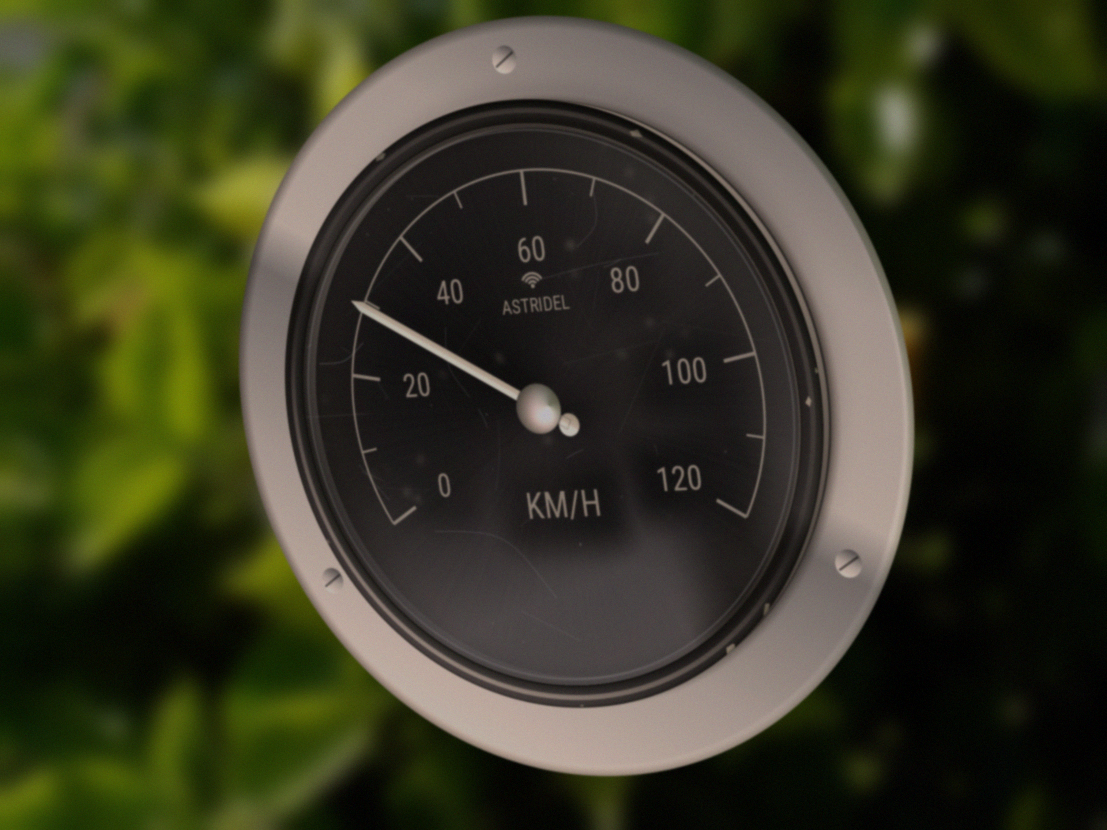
30 km/h
